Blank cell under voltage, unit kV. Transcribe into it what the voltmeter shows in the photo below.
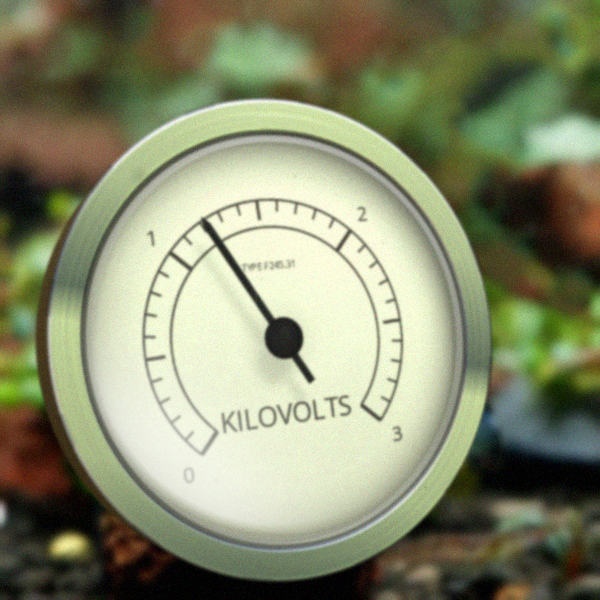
1.2 kV
